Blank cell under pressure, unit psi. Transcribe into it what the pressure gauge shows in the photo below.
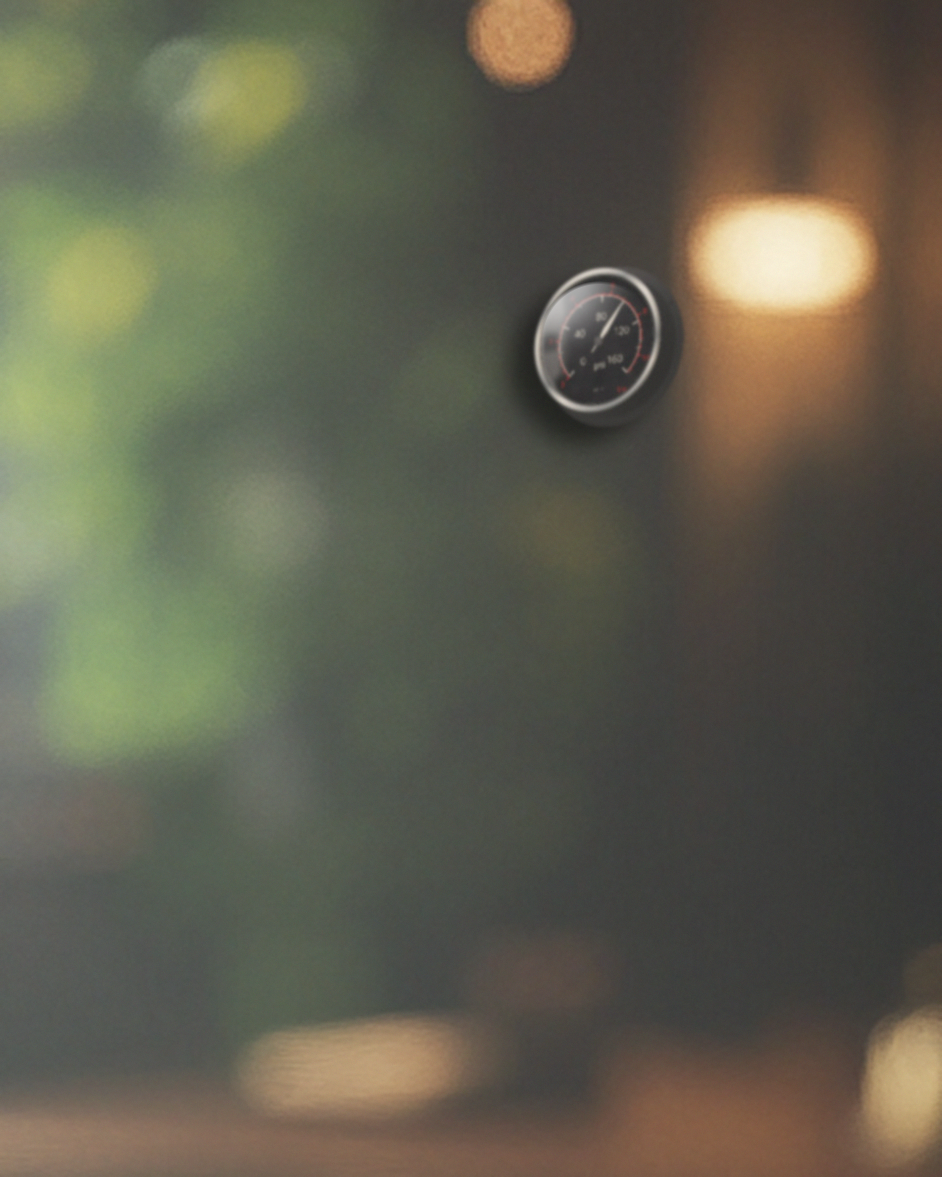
100 psi
